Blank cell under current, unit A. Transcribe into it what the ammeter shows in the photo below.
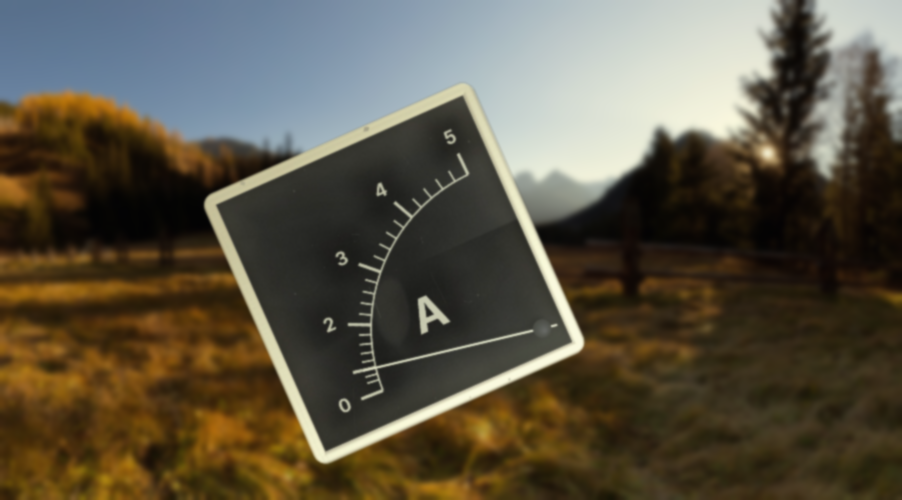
1 A
